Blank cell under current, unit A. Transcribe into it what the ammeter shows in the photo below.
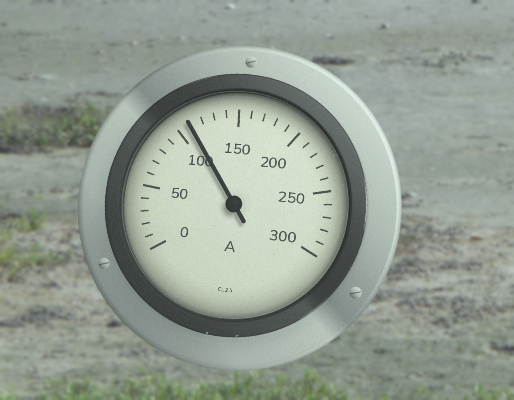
110 A
